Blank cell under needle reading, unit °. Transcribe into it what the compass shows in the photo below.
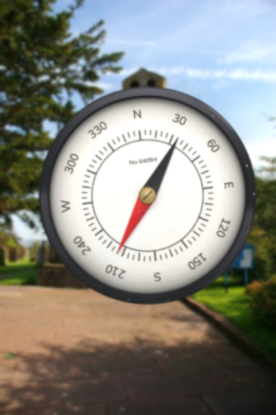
215 °
